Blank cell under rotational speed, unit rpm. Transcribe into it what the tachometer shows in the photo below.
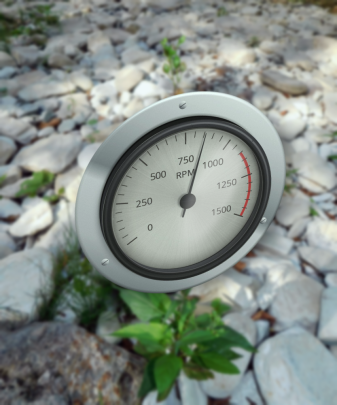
850 rpm
